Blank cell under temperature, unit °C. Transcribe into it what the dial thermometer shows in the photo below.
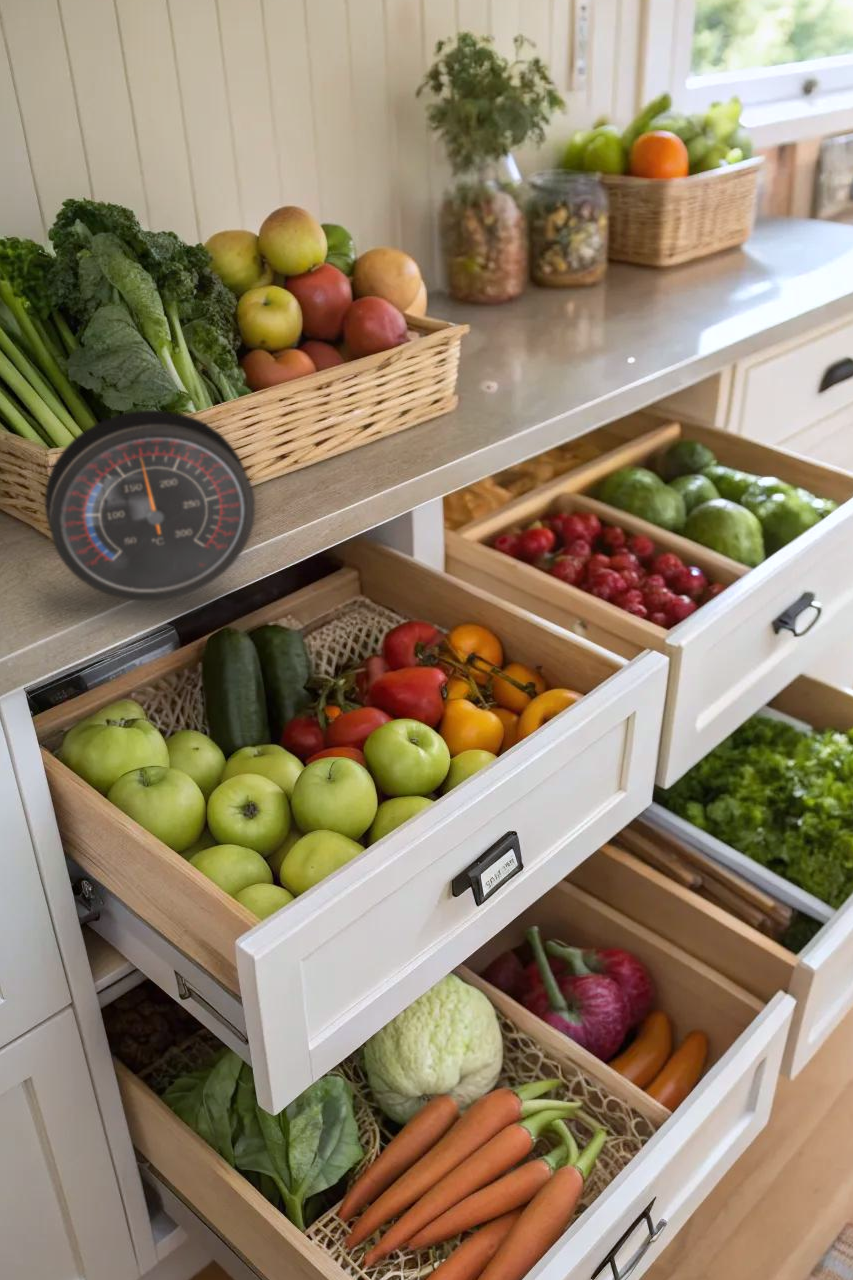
170 °C
